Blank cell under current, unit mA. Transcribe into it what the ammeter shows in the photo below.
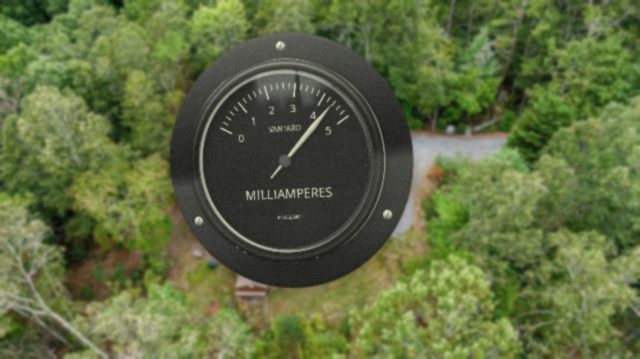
4.4 mA
